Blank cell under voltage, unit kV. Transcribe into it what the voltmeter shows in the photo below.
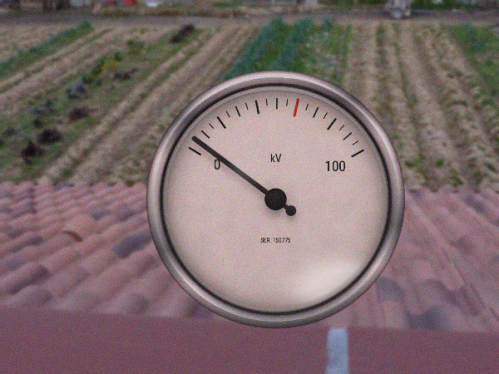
5 kV
